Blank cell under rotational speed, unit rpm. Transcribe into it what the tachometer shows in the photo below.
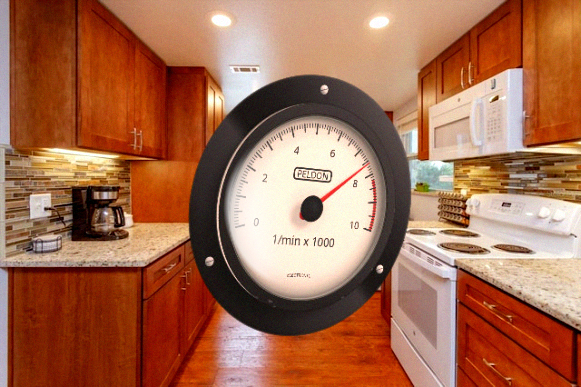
7500 rpm
